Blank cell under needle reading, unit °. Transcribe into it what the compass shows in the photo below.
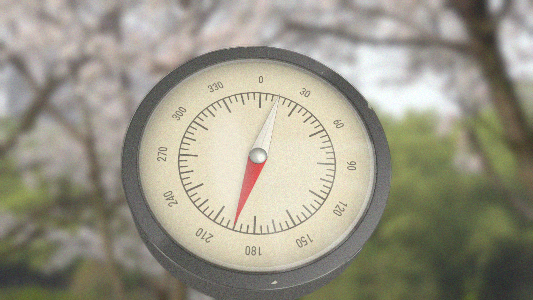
195 °
